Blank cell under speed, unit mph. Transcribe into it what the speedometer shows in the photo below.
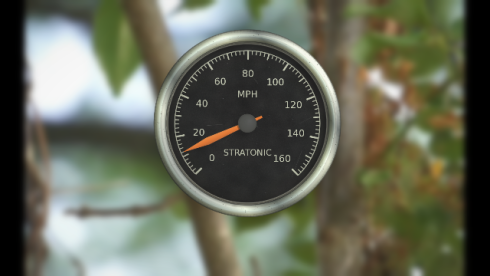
12 mph
